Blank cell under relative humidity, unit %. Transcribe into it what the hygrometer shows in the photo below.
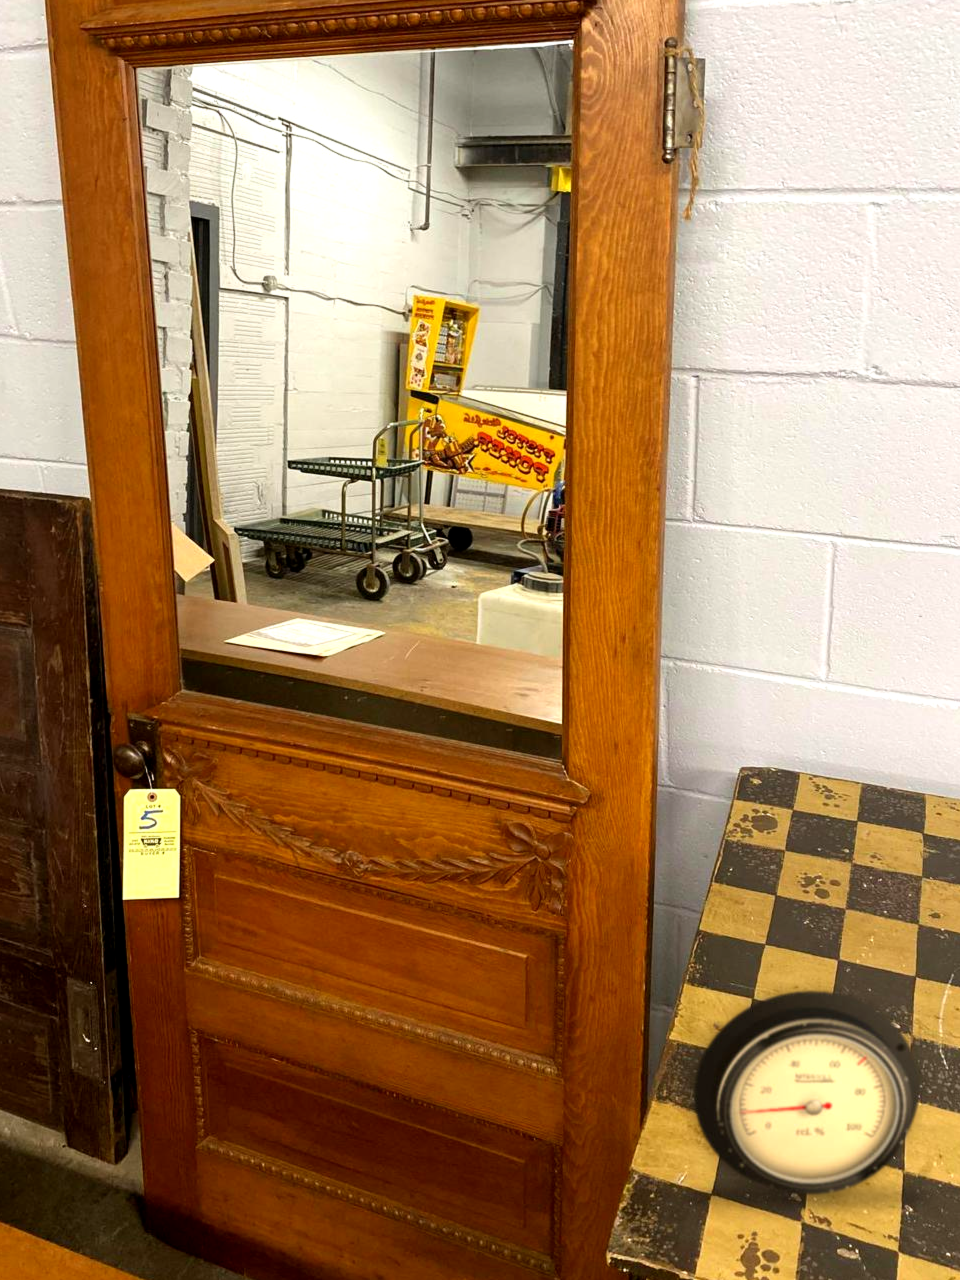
10 %
